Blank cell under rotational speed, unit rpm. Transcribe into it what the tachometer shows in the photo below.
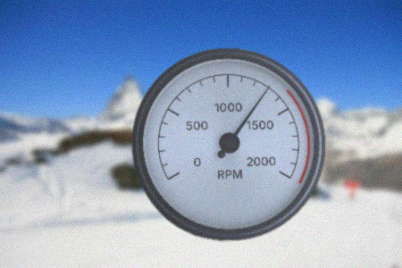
1300 rpm
